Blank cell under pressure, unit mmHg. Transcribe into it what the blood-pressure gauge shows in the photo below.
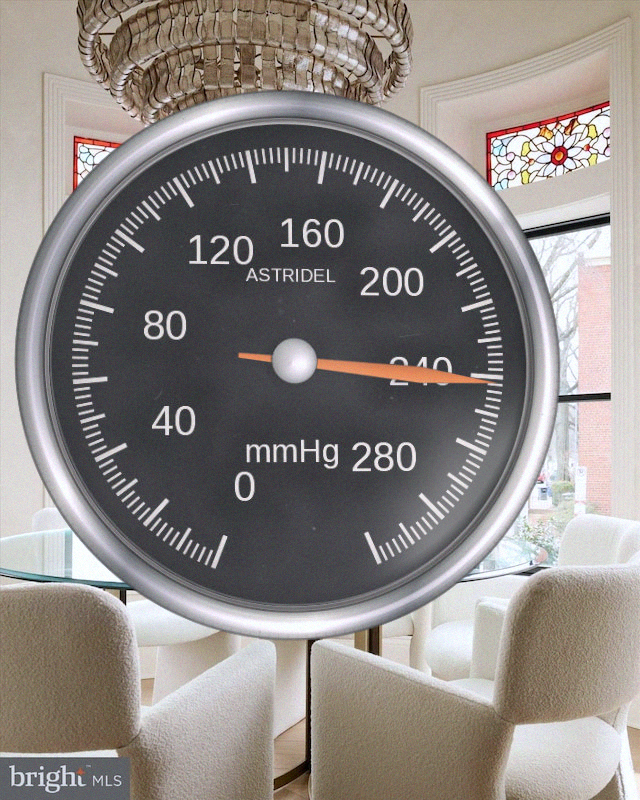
242 mmHg
